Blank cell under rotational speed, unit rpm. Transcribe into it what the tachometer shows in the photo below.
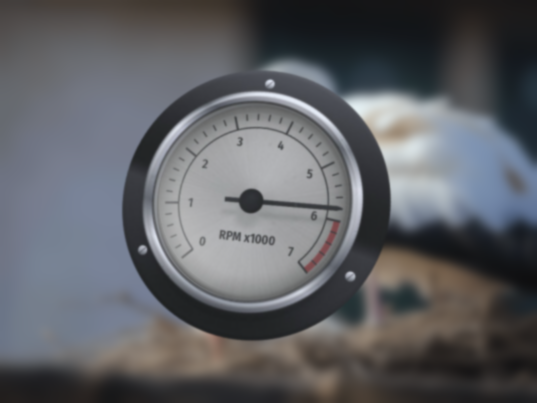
5800 rpm
